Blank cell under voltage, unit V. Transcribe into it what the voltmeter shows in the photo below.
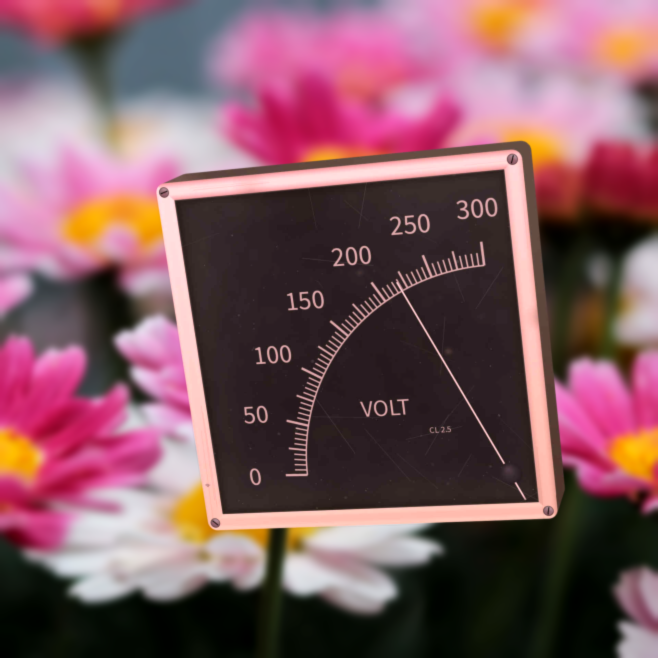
220 V
